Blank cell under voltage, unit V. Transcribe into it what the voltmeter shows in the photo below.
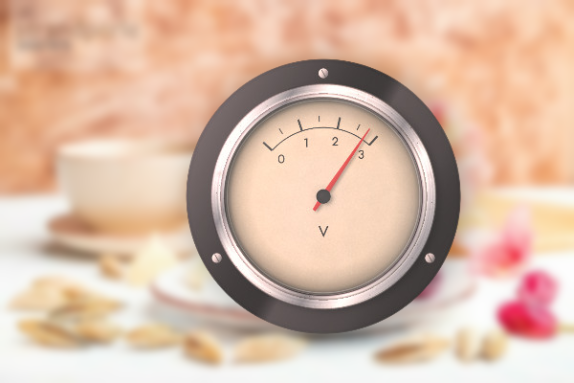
2.75 V
